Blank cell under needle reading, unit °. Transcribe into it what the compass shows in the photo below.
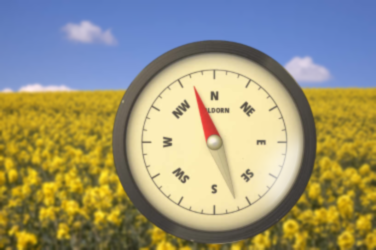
340 °
